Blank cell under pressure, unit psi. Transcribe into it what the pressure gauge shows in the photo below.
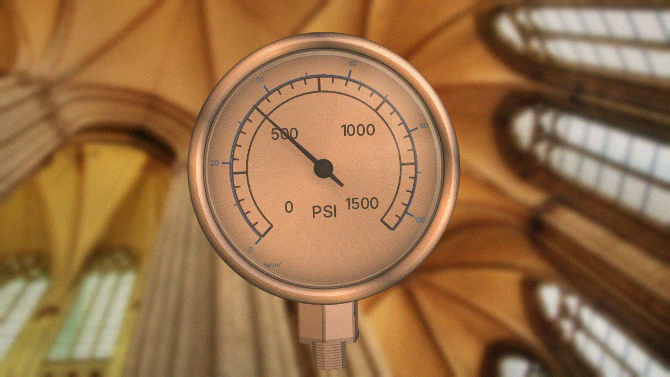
500 psi
